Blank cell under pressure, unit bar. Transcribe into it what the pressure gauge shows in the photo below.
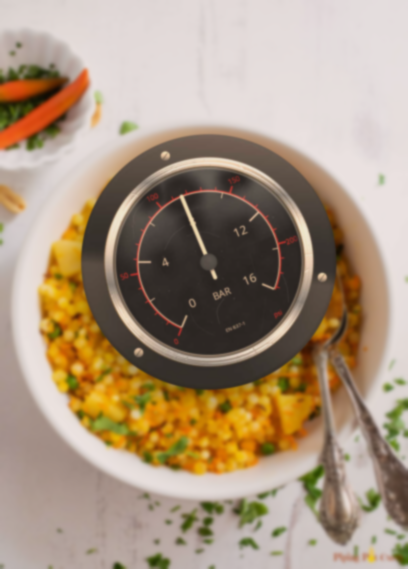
8 bar
